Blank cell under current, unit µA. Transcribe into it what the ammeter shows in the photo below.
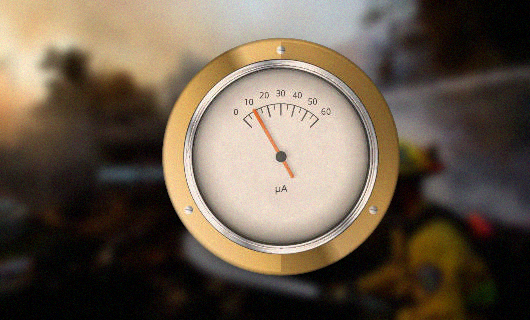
10 µA
